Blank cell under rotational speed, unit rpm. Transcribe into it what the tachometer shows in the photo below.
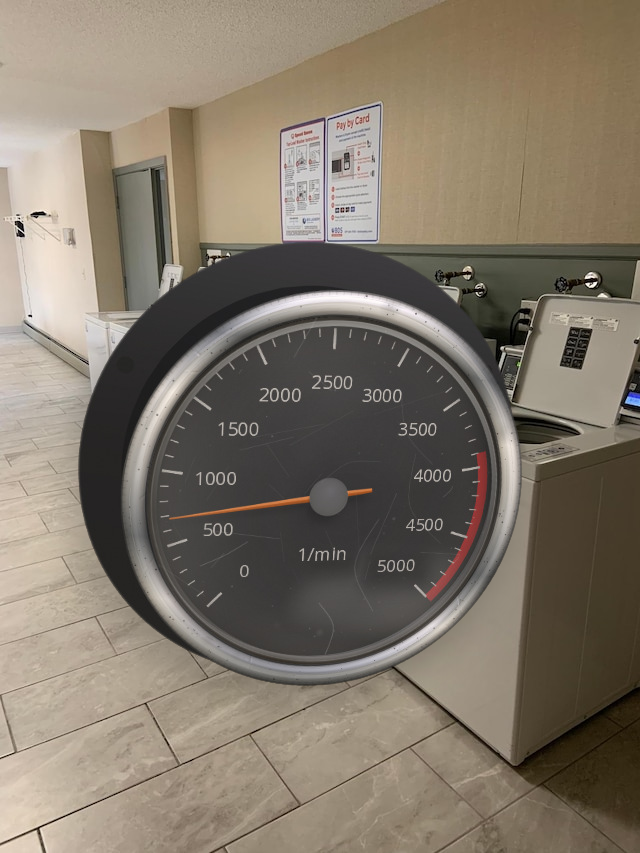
700 rpm
